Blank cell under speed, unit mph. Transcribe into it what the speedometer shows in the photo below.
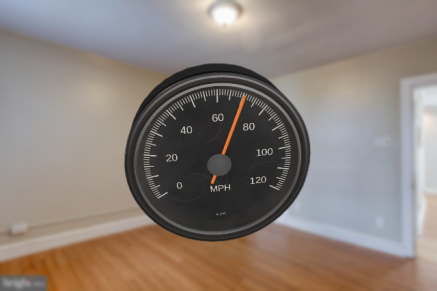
70 mph
